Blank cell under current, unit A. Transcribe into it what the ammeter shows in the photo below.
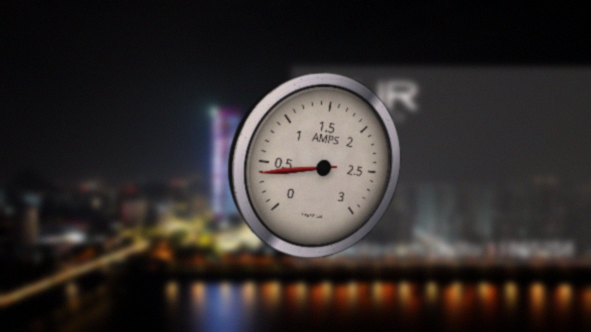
0.4 A
